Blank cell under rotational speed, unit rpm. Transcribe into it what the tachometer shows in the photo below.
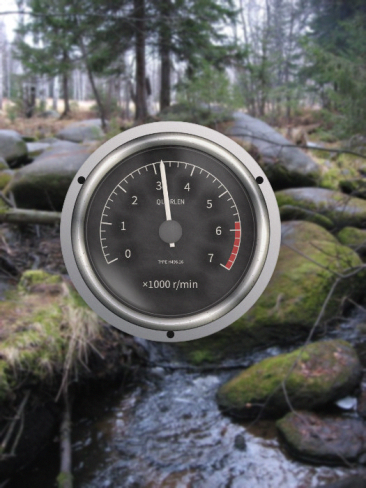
3200 rpm
